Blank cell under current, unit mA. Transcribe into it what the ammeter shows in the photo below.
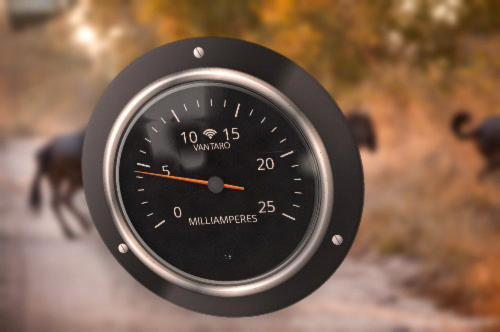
4.5 mA
